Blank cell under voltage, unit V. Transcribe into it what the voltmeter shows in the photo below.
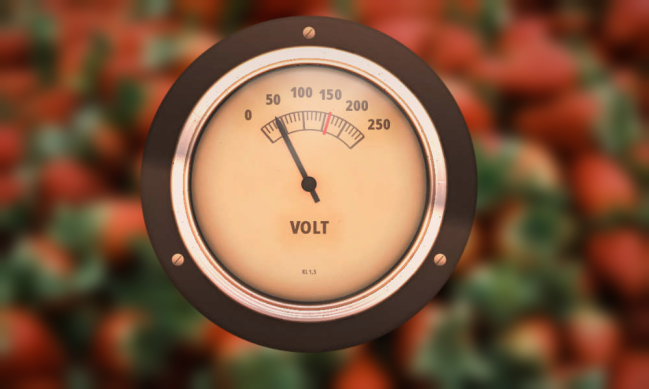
40 V
